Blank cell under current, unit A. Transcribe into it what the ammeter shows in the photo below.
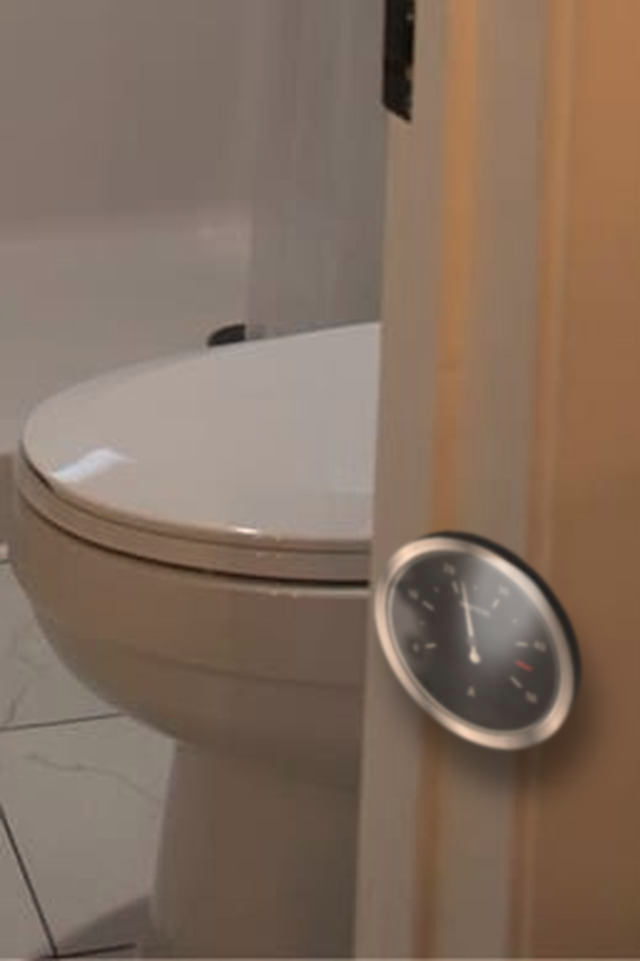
22.5 A
